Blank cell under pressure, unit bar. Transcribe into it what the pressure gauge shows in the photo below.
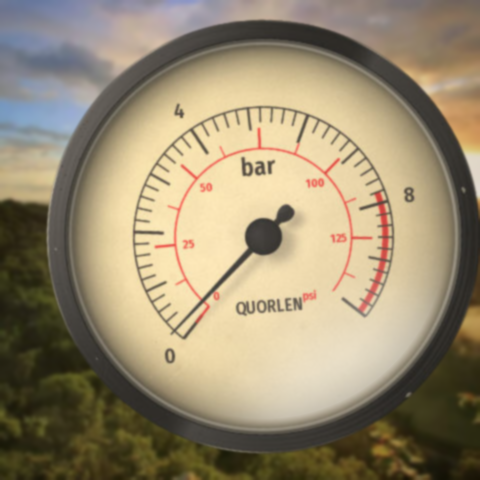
0.2 bar
